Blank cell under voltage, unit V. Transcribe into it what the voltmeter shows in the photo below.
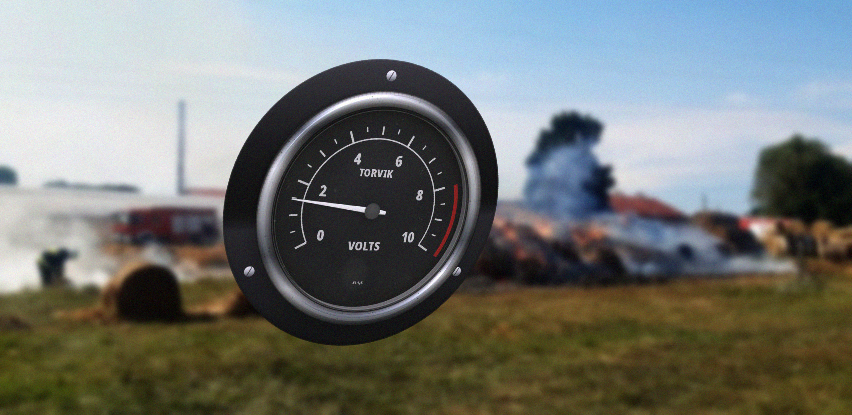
1.5 V
